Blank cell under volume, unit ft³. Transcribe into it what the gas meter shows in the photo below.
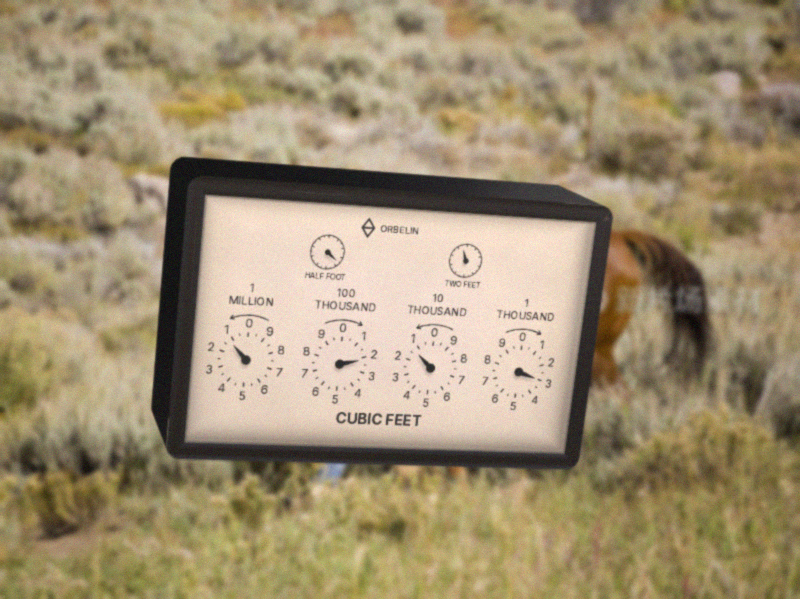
121300 ft³
